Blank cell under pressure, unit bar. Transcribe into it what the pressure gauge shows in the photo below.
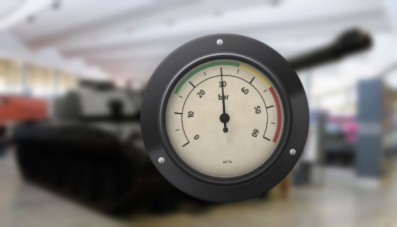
30 bar
